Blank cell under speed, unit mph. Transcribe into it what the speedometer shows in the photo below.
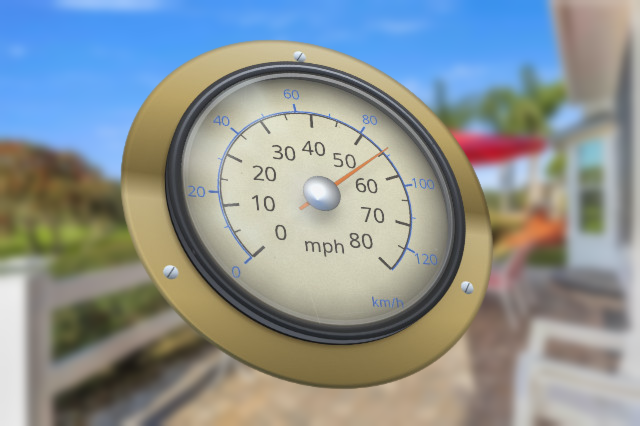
55 mph
